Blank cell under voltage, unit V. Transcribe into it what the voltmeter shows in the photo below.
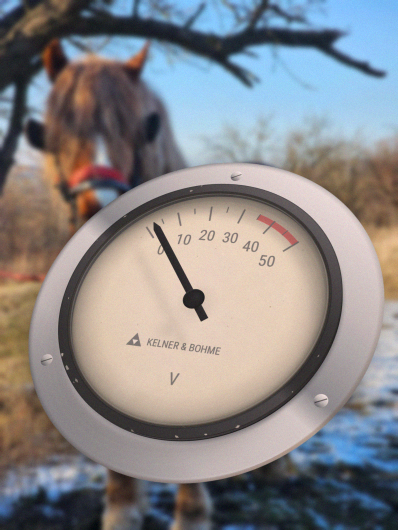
2.5 V
